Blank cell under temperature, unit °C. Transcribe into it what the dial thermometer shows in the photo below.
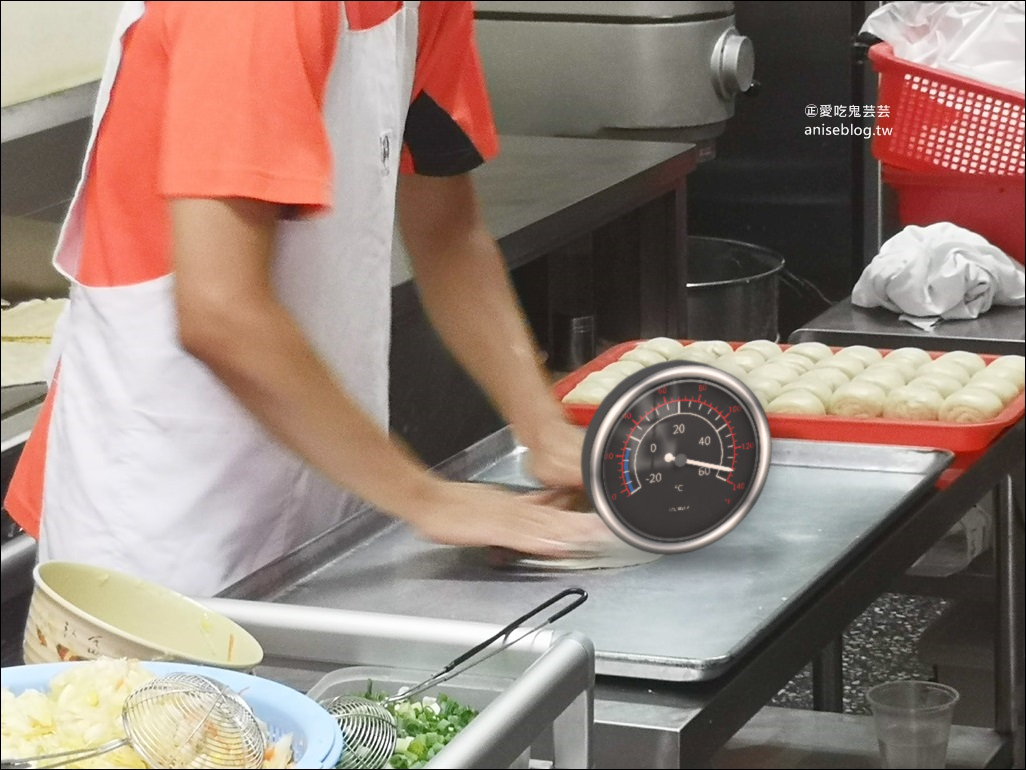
56 °C
